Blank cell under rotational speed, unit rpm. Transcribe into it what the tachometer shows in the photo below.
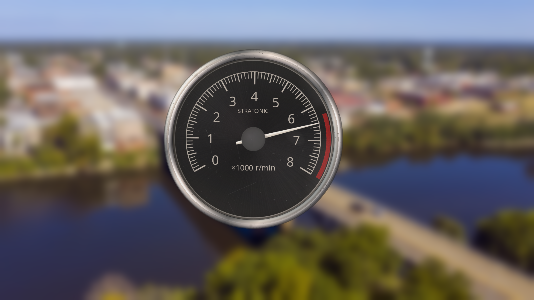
6500 rpm
